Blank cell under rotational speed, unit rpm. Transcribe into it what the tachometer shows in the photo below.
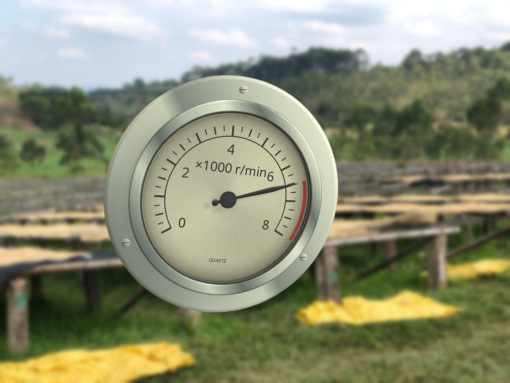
6500 rpm
